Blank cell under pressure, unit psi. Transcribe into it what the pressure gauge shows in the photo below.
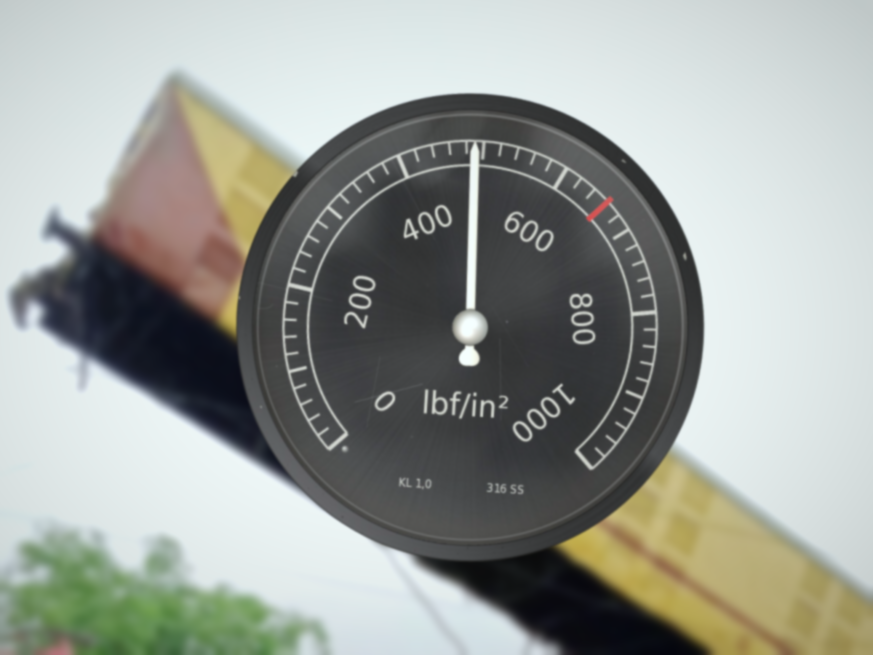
490 psi
